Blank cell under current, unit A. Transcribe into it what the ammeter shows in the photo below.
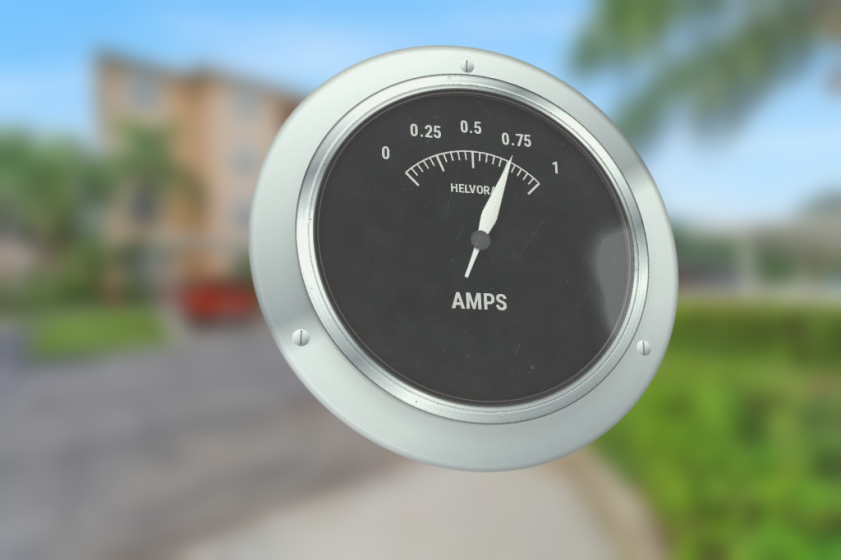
0.75 A
